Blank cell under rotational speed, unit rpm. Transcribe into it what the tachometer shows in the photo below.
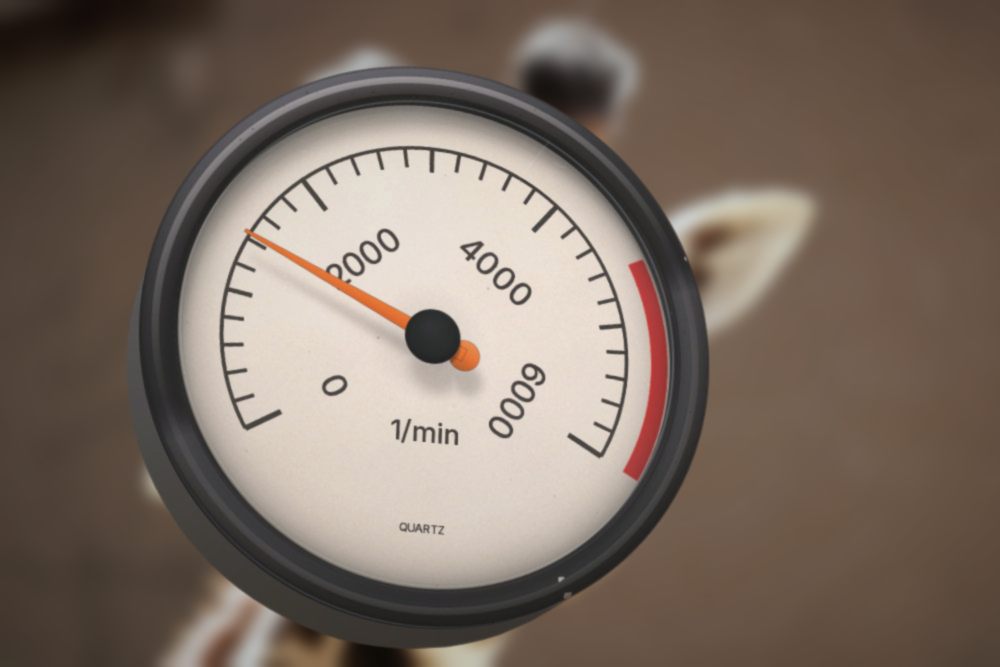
1400 rpm
